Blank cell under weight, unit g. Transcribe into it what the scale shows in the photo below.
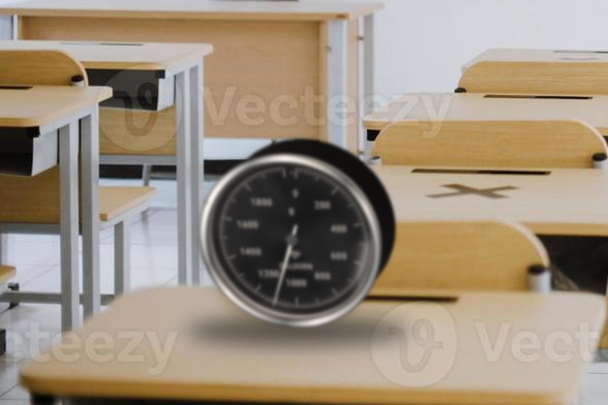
1100 g
